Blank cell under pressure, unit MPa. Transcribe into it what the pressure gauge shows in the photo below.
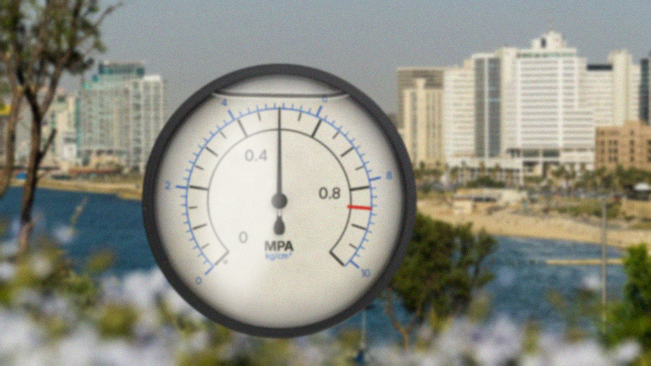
0.5 MPa
